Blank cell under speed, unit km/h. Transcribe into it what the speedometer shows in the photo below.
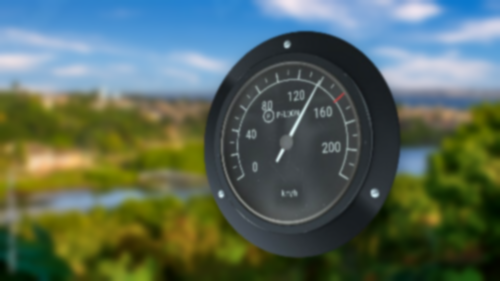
140 km/h
